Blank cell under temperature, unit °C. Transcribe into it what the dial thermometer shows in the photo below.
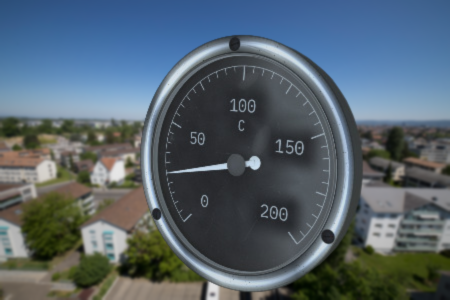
25 °C
